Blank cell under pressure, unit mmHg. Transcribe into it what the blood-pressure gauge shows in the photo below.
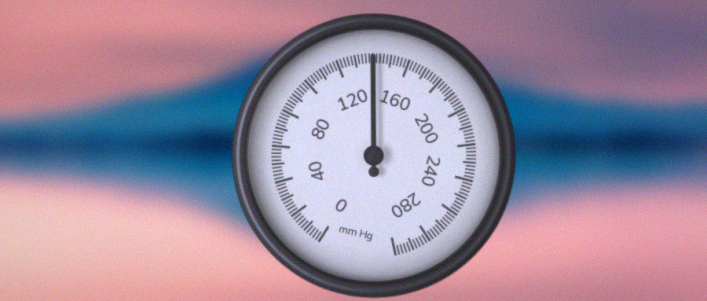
140 mmHg
